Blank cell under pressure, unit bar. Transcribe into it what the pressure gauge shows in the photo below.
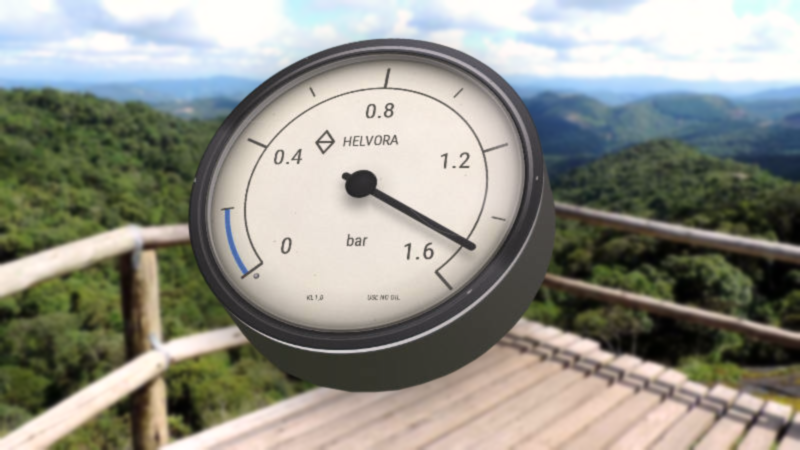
1.5 bar
